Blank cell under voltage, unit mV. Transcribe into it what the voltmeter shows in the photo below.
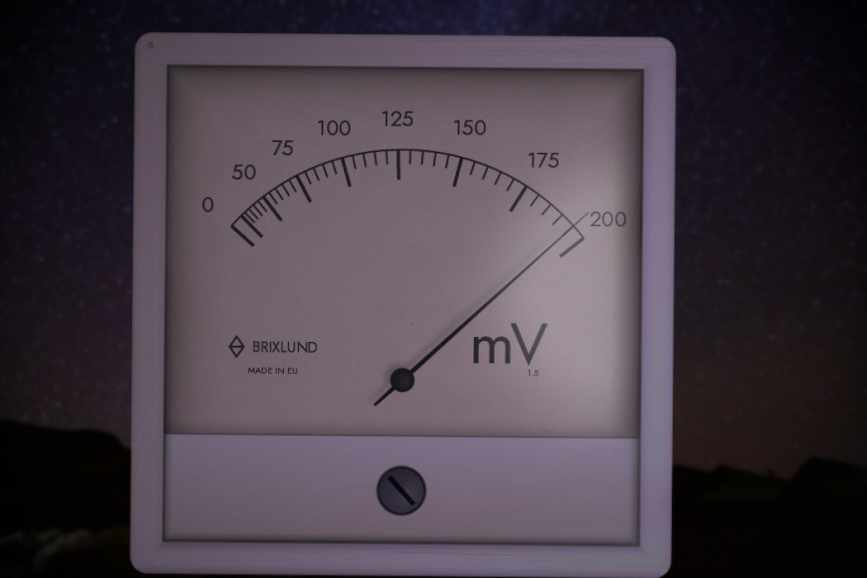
195 mV
